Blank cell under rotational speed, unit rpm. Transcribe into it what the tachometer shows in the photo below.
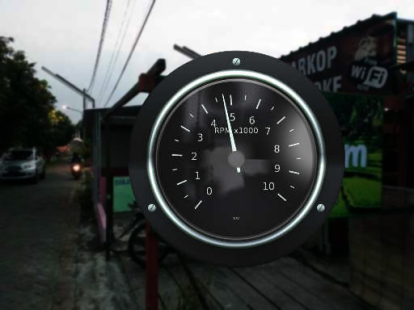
4750 rpm
